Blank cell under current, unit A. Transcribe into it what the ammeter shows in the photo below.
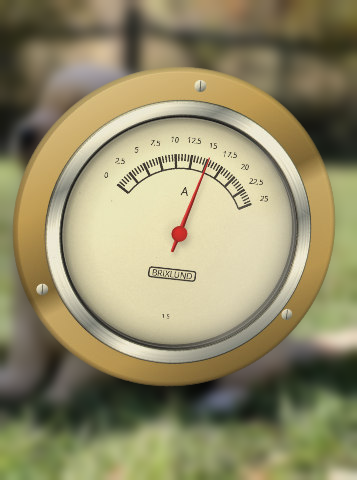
15 A
